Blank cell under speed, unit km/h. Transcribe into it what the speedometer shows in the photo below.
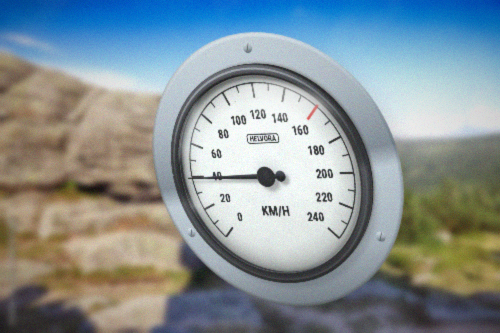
40 km/h
